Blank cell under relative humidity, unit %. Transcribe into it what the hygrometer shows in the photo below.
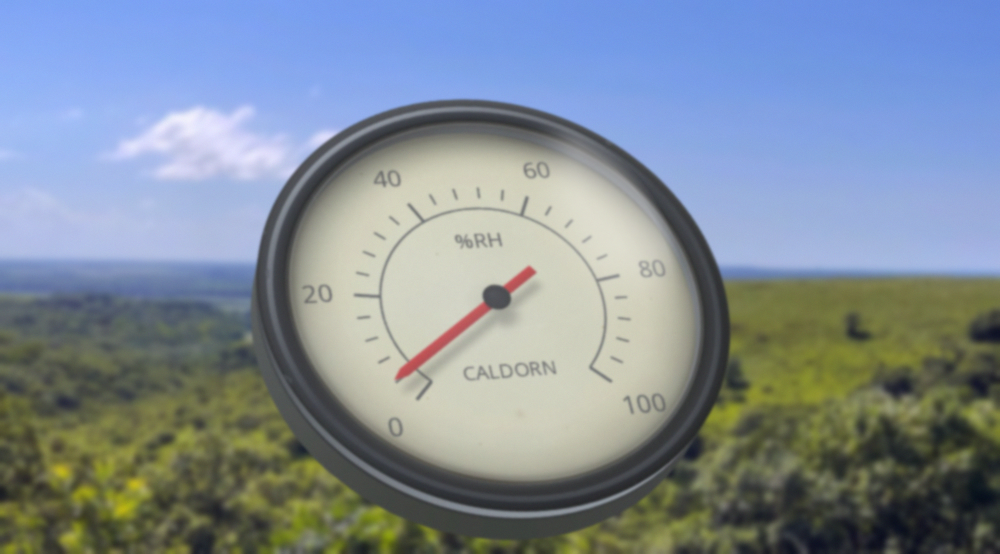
4 %
